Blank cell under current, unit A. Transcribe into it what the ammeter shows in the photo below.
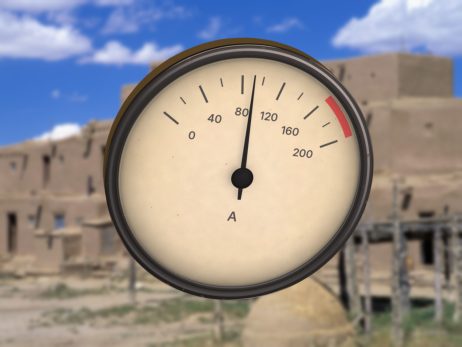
90 A
